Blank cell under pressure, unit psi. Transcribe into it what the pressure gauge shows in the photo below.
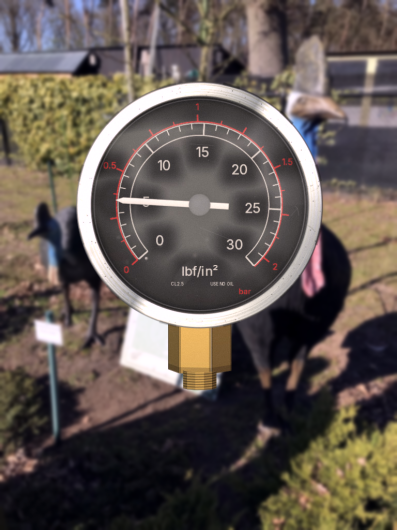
5 psi
